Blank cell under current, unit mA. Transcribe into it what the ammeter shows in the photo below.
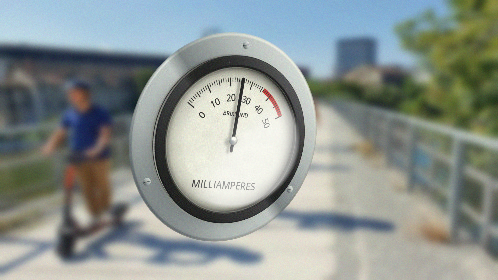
25 mA
